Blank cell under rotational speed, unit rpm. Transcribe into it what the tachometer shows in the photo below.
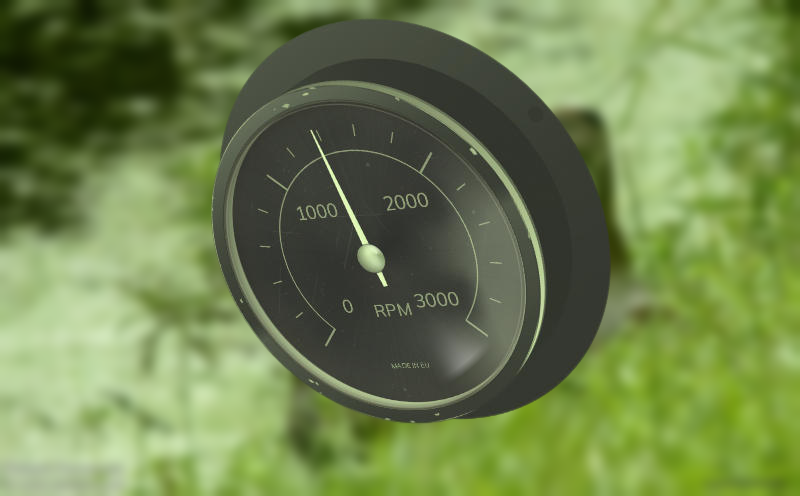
1400 rpm
